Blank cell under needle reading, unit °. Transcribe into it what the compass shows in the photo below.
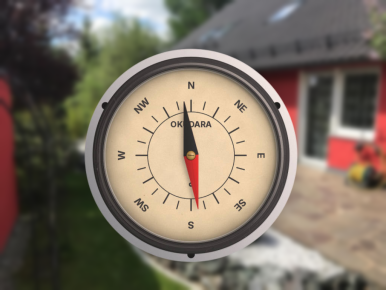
172.5 °
